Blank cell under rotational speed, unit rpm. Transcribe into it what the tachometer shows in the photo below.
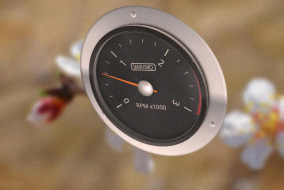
600 rpm
